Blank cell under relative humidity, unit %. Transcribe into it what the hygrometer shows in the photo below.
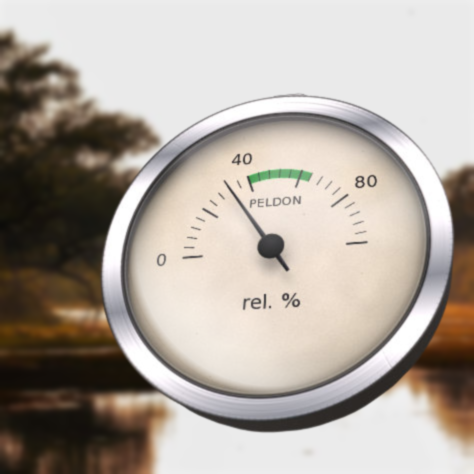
32 %
